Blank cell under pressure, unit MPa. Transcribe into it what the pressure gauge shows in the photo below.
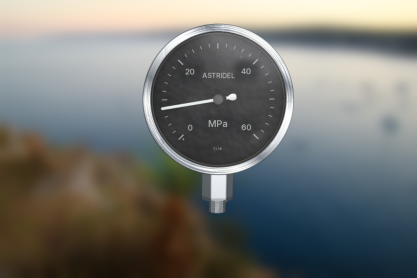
8 MPa
